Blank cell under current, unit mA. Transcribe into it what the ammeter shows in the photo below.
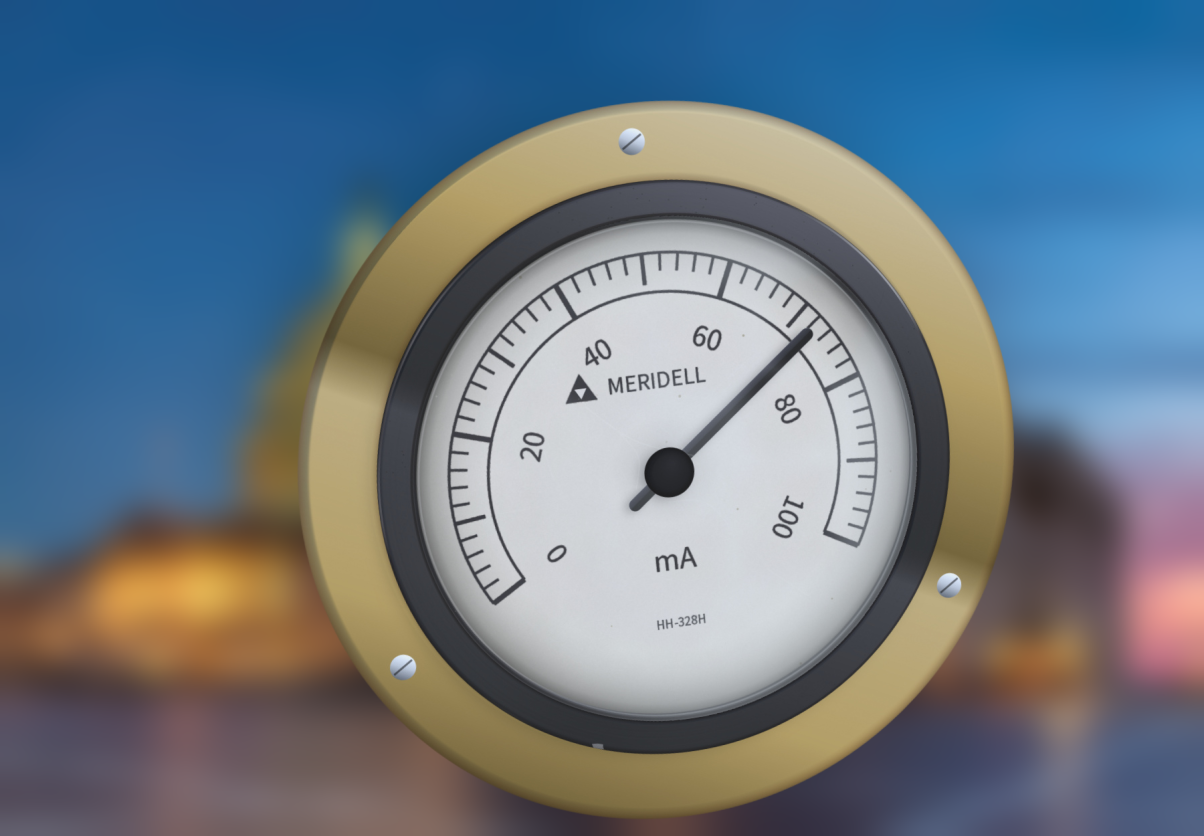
72 mA
